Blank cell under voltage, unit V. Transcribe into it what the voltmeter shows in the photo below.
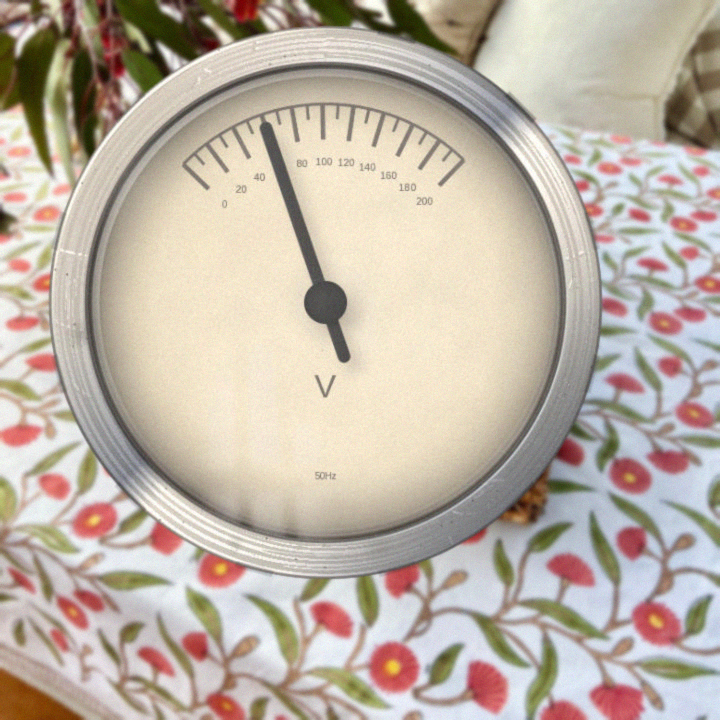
60 V
